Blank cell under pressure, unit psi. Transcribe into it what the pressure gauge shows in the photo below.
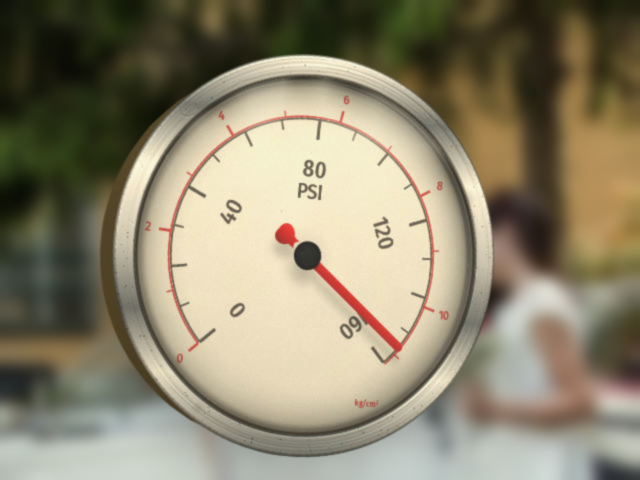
155 psi
